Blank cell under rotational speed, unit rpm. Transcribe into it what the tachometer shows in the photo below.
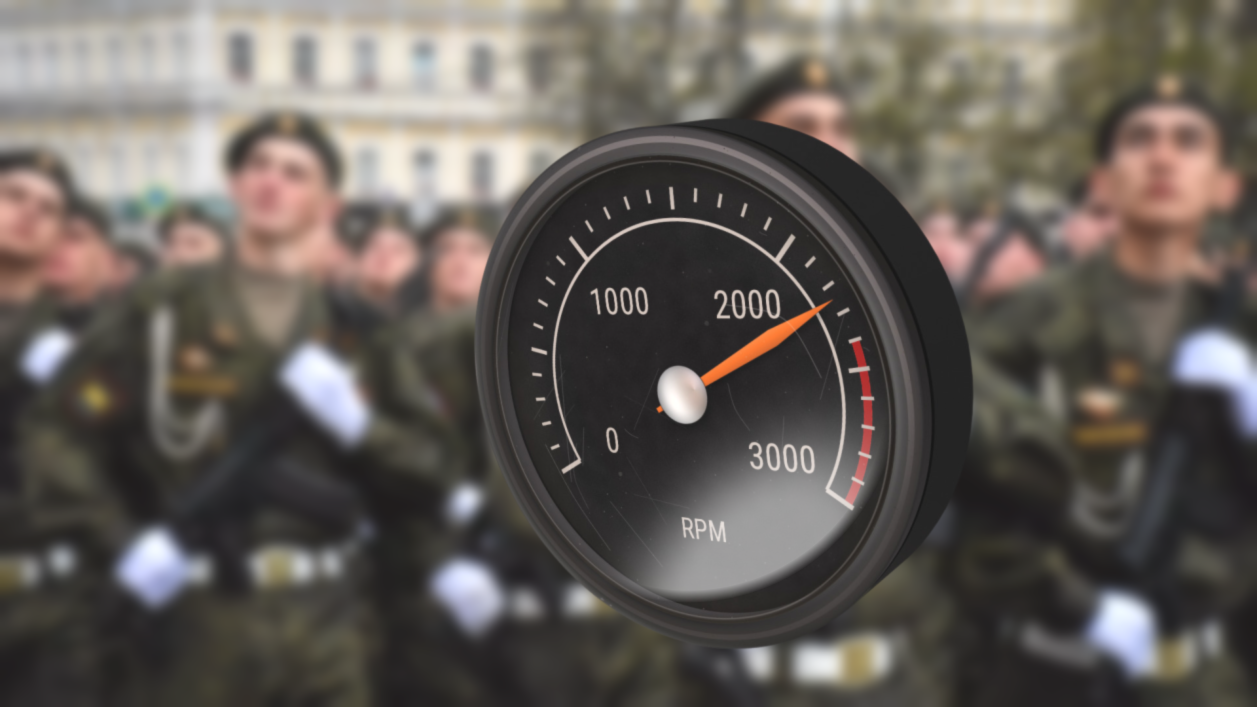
2250 rpm
